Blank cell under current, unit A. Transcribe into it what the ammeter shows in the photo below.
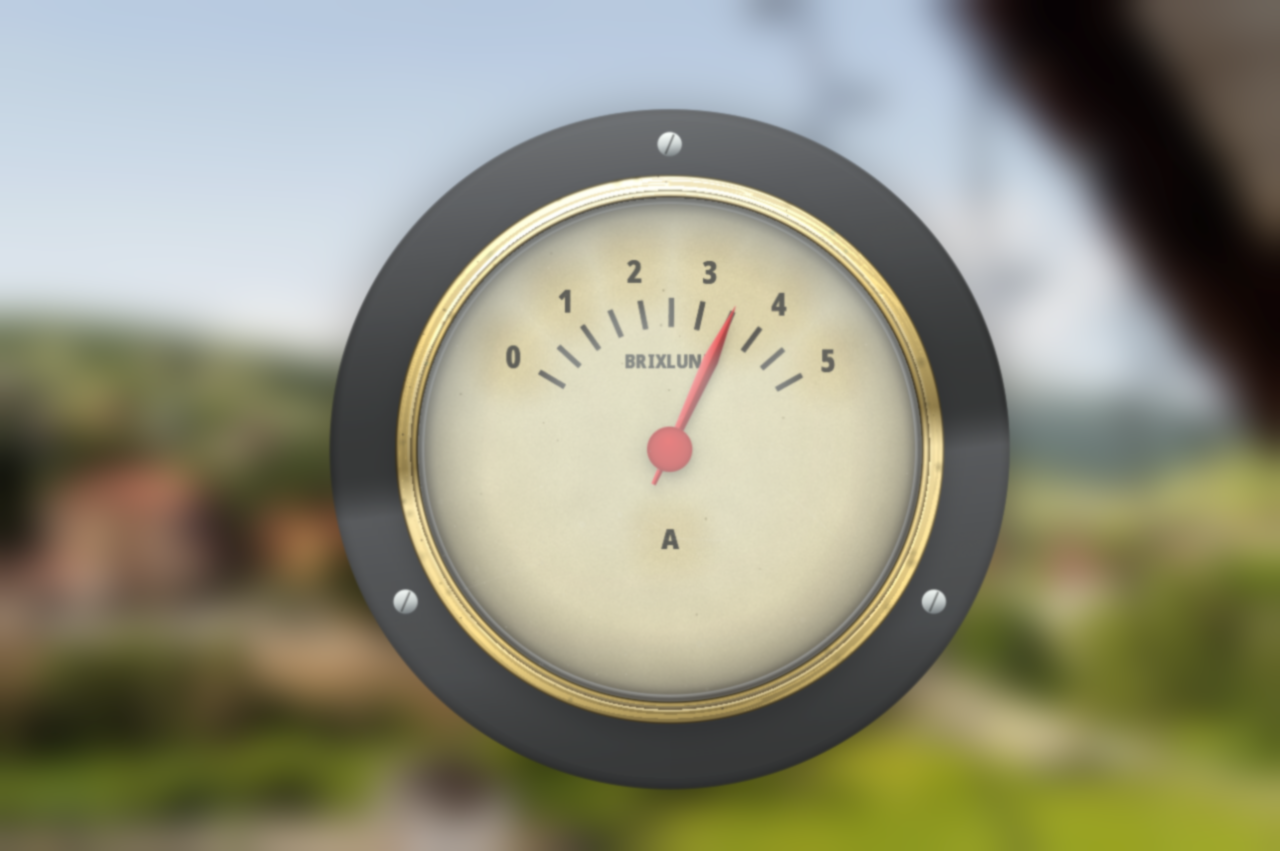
3.5 A
